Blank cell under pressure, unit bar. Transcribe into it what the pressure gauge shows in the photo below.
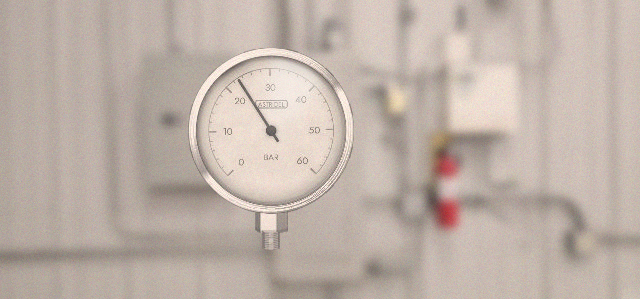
23 bar
